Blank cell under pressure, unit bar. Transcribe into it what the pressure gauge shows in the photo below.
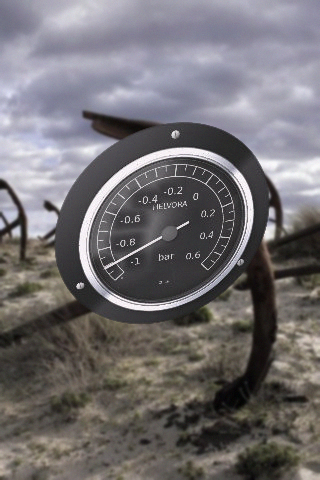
-0.9 bar
